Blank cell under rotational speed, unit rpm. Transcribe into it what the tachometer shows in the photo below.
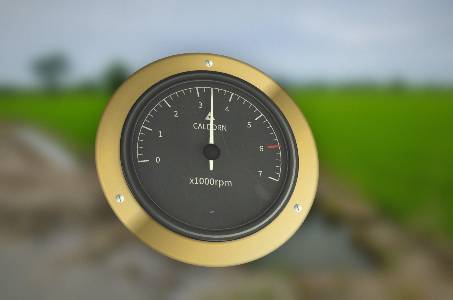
3400 rpm
